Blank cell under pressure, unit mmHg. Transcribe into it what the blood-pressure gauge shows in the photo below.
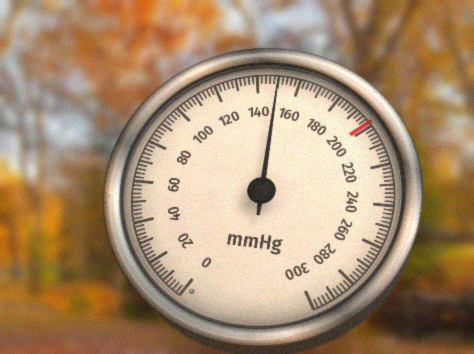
150 mmHg
